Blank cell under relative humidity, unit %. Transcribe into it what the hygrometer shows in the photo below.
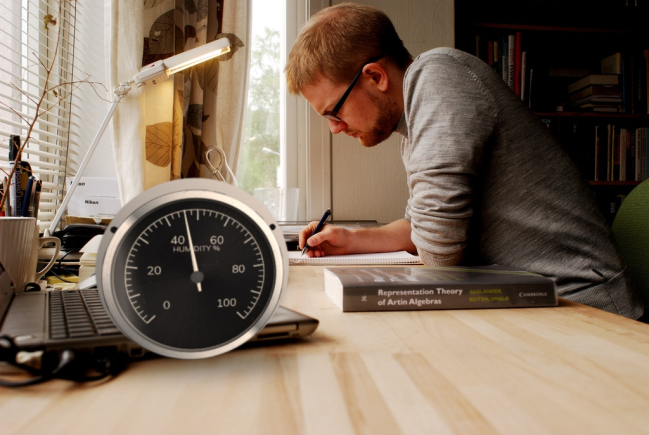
46 %
